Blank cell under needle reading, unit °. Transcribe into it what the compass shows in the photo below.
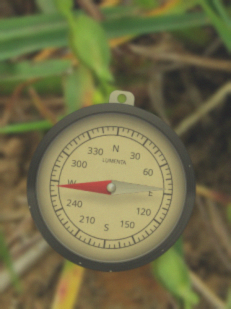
265 °
